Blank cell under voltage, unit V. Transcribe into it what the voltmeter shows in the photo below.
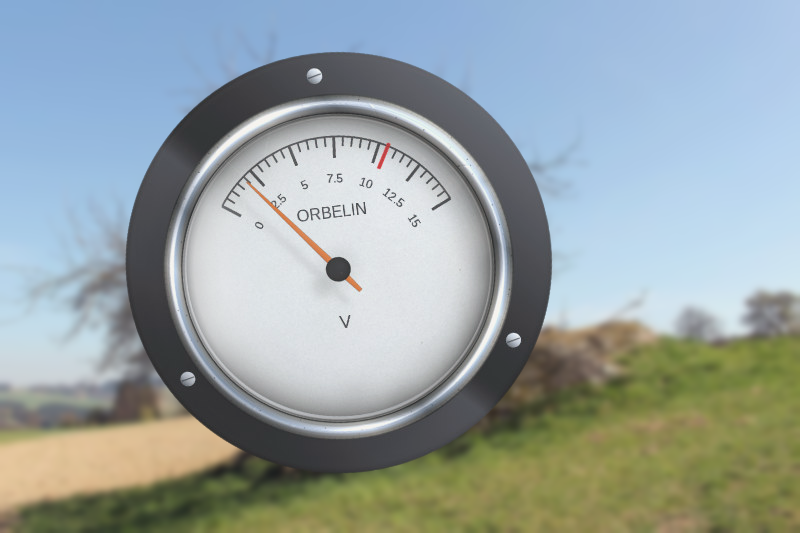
2 V
